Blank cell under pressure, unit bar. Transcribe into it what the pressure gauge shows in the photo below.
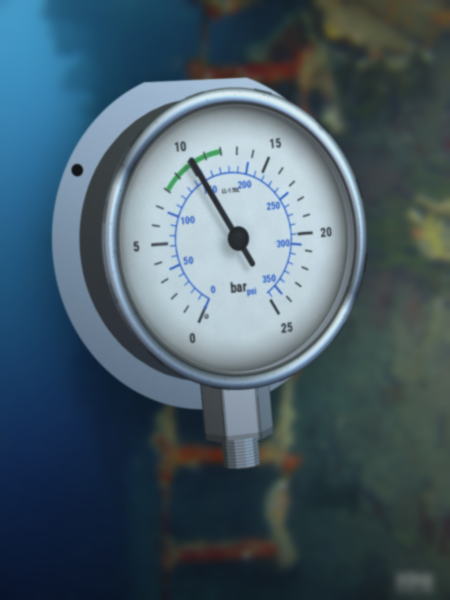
10 bar
